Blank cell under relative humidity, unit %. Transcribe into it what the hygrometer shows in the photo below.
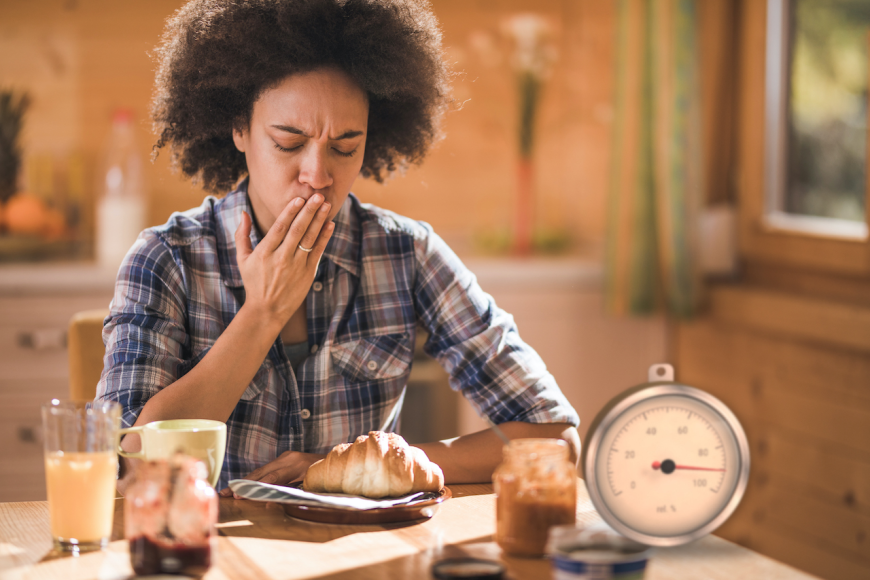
90 %
